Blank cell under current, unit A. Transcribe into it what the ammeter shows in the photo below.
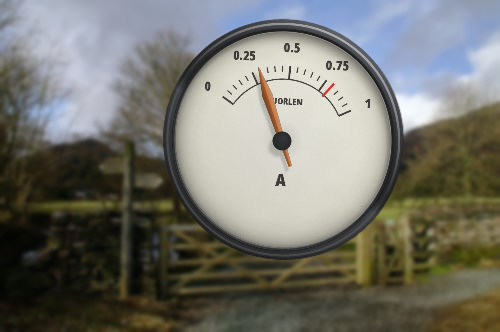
0.3 A
